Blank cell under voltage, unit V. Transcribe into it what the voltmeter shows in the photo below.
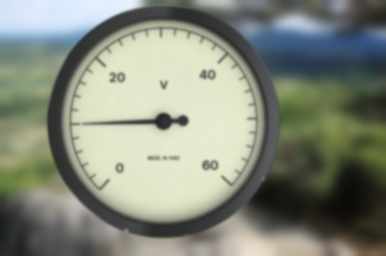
10 V
